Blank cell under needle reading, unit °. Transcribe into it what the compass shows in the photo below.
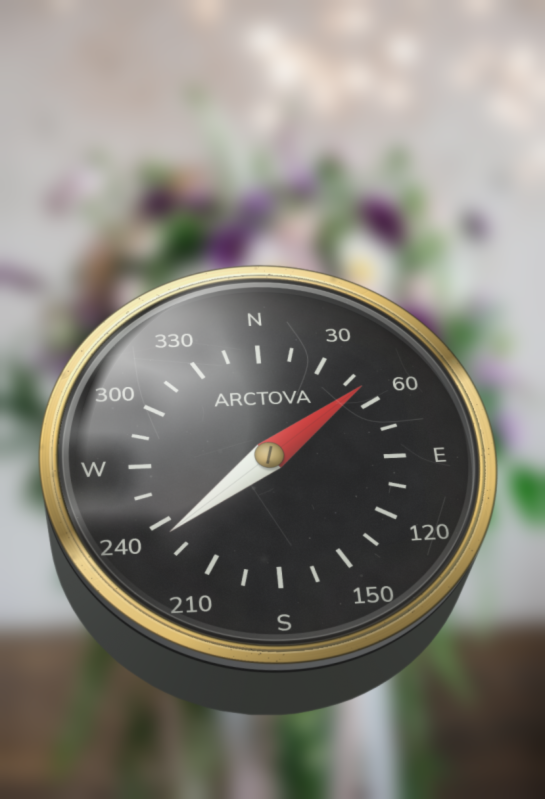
52.5 °
